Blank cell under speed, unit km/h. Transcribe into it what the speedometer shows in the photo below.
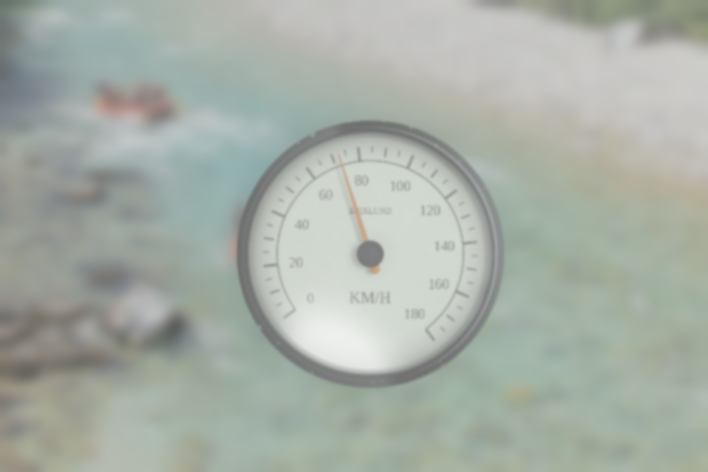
72.5 km/h
